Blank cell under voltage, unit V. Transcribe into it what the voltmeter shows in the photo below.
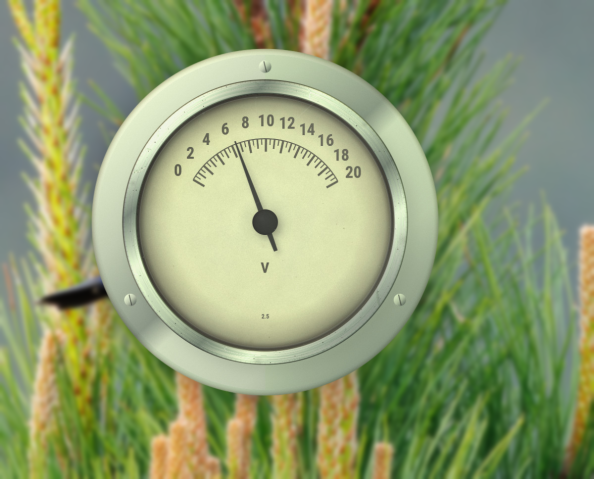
6.5 V
